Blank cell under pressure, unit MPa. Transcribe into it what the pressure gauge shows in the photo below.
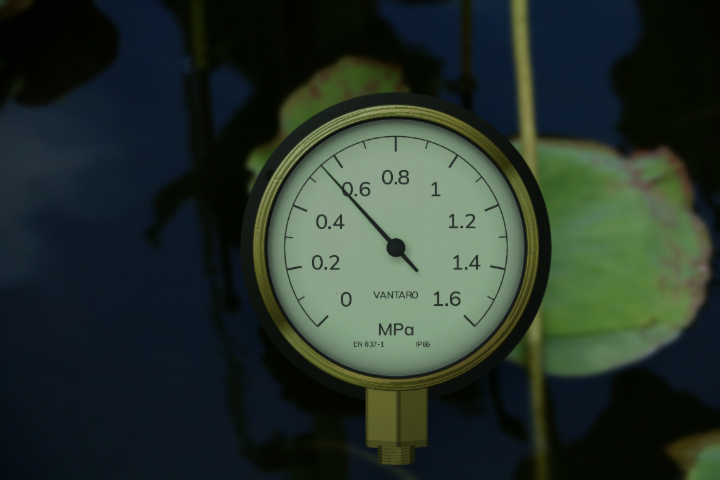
0.55 MPa
